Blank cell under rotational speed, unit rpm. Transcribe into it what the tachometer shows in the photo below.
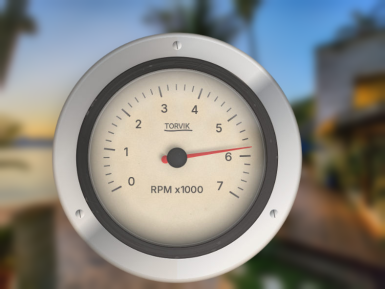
5800 rpm
